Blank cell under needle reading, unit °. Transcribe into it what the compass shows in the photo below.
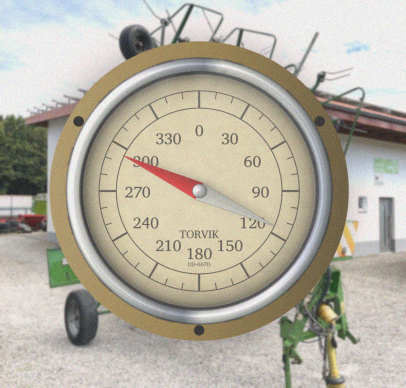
295 °
